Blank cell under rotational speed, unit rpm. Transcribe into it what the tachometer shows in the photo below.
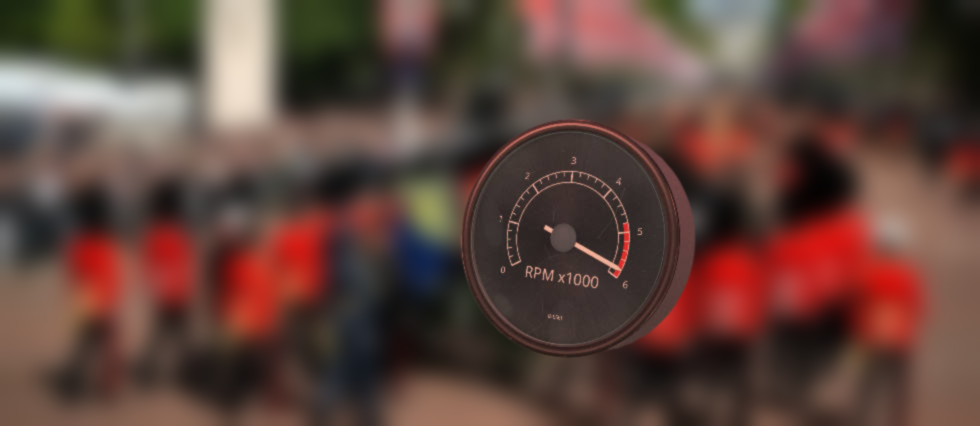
5800 rpm
